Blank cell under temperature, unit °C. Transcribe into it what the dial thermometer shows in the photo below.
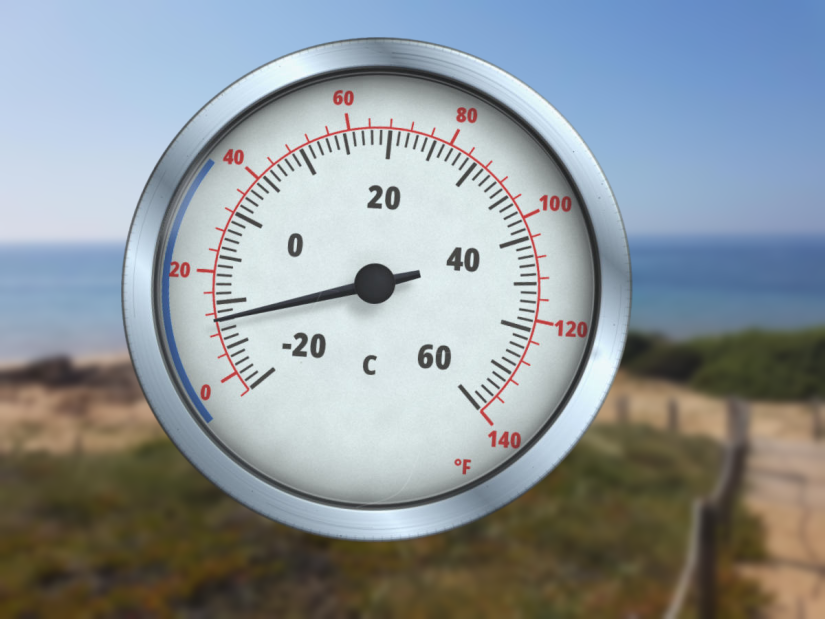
-12 °C
